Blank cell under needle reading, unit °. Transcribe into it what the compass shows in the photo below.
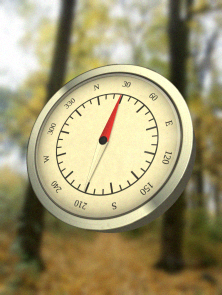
30 °
